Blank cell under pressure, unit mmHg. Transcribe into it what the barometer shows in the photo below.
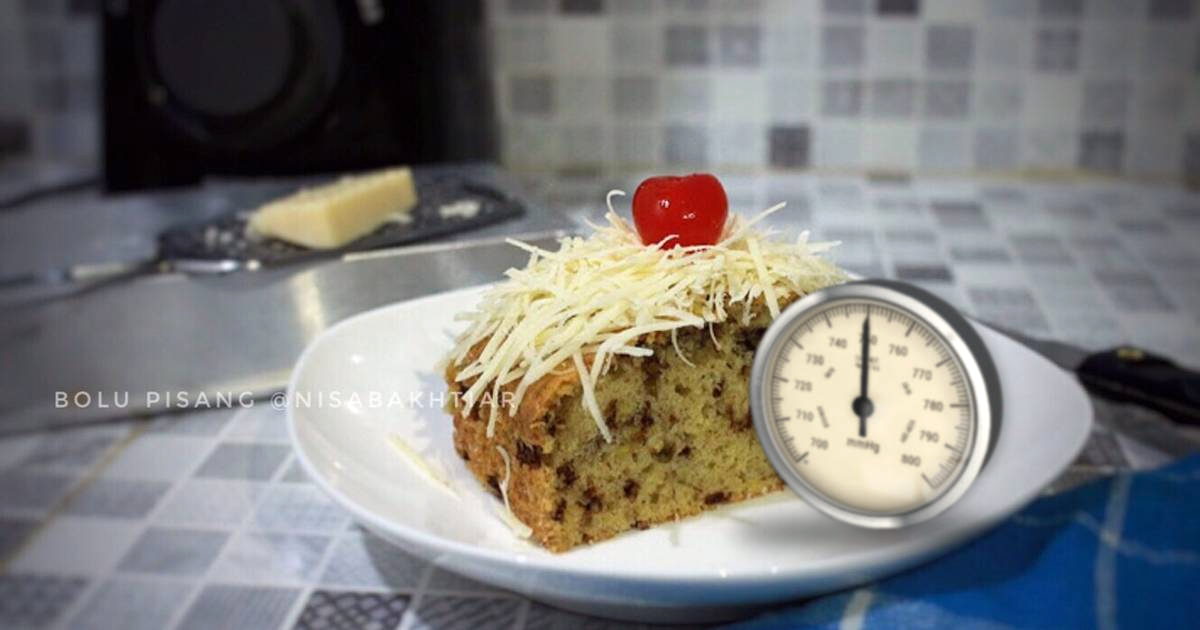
750 mmHg
